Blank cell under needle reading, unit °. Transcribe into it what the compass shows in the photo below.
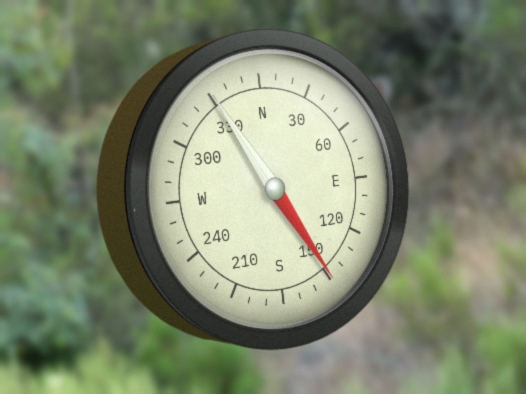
150 °
